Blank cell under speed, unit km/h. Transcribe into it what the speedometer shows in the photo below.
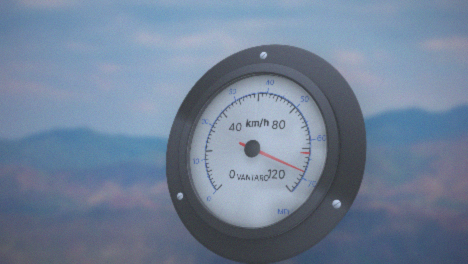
110 km/h
